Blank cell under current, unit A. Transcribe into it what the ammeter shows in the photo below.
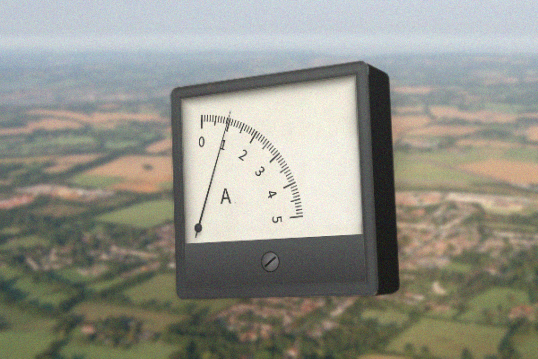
1 A
